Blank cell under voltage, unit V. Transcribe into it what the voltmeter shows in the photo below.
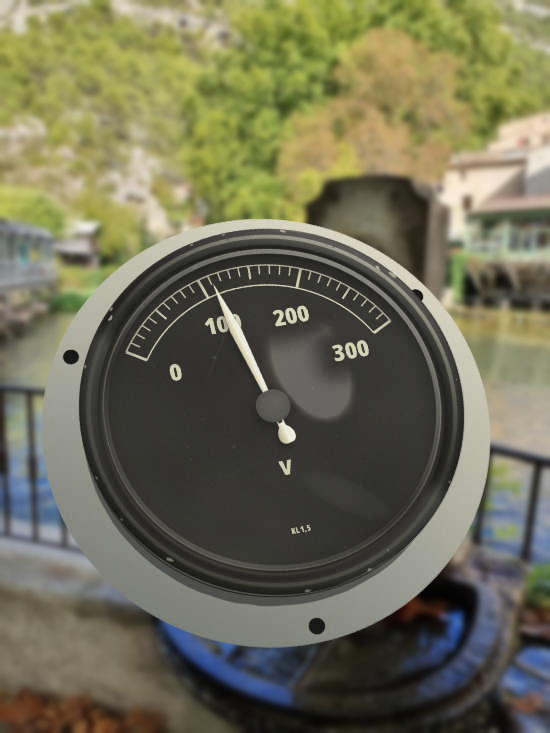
110 V
